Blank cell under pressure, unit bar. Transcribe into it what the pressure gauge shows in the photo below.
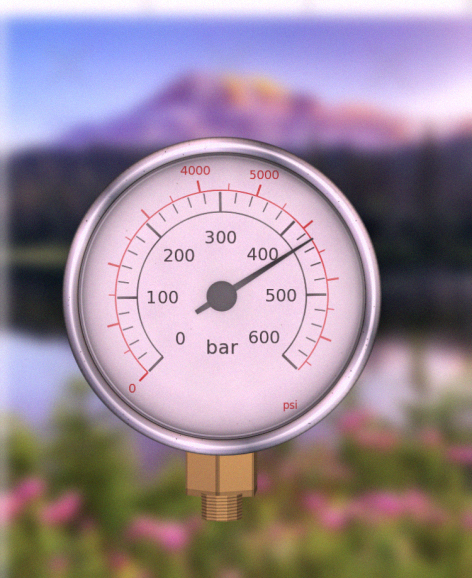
430 bar
